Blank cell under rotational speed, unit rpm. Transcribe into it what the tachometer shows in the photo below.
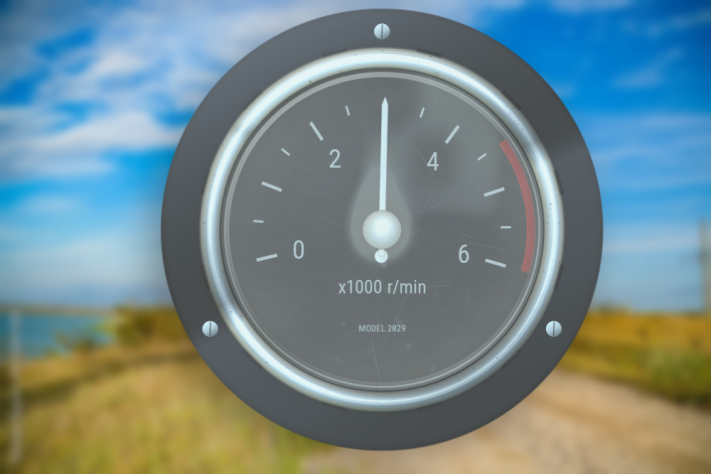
3000 rpm
